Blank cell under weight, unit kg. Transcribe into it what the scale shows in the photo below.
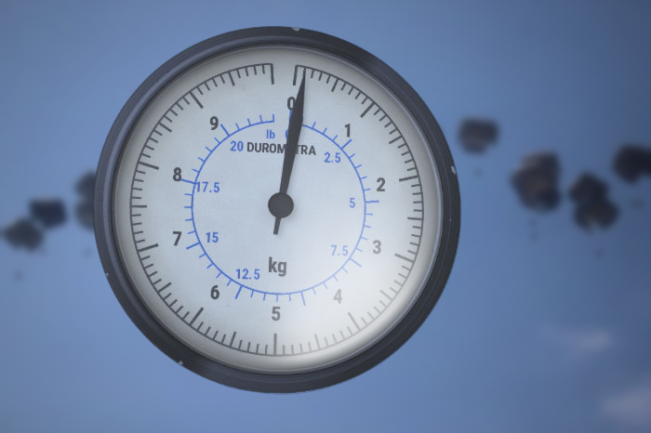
0.1 kg
